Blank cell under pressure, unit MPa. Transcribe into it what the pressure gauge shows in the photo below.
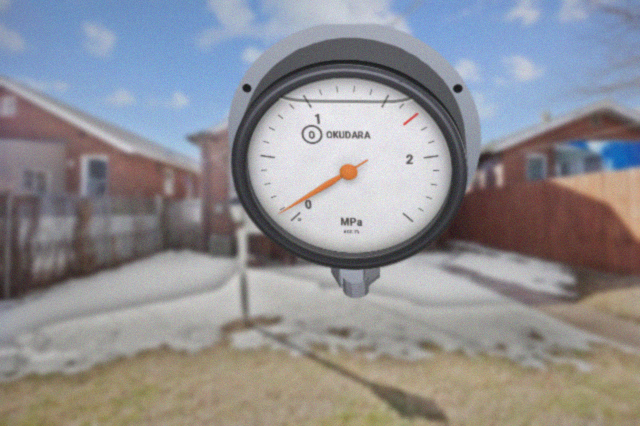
0.1 MPa
